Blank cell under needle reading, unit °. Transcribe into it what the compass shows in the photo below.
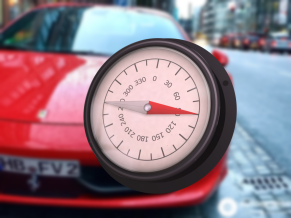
90 °
